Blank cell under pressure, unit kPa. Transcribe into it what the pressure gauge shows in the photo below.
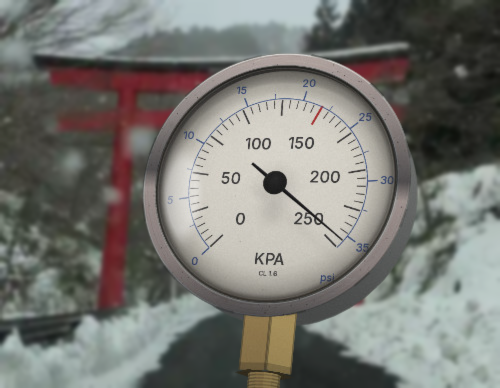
245 kPa
